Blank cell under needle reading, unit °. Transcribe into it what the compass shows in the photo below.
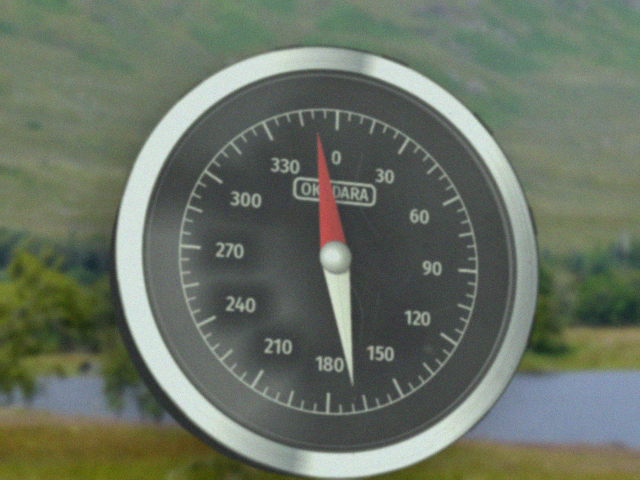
350 °
